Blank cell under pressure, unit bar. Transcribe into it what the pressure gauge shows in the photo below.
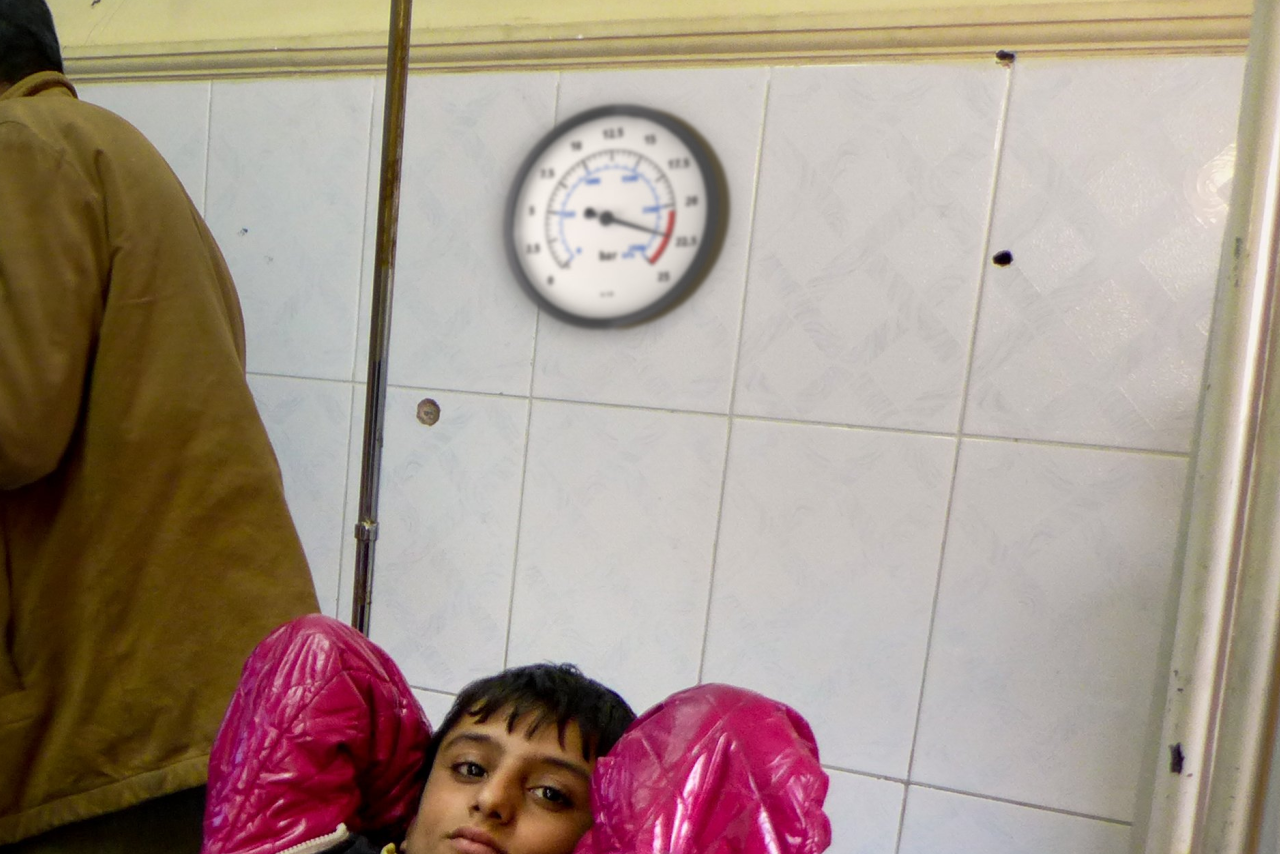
22.5 bar
